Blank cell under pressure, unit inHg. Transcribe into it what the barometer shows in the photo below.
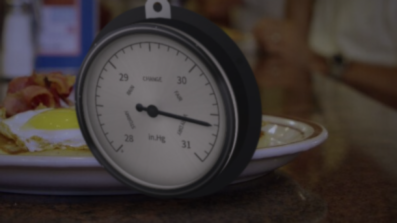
30.6 inHg
